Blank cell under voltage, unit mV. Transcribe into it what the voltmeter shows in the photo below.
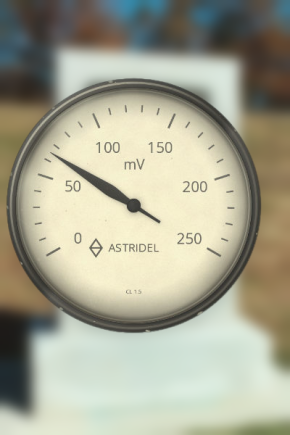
65 mV
